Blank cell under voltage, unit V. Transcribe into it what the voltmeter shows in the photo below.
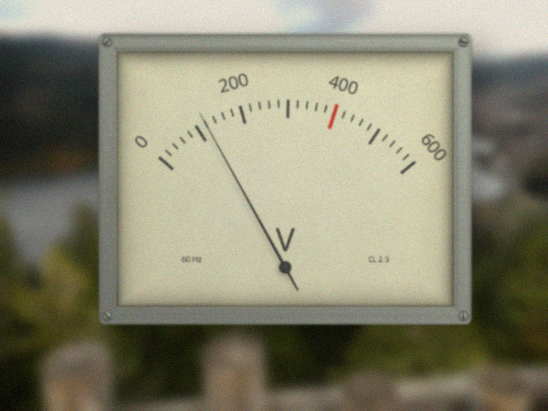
120 V
